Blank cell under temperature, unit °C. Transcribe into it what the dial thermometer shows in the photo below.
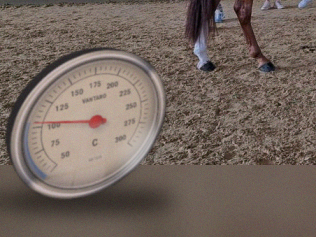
105 °C
